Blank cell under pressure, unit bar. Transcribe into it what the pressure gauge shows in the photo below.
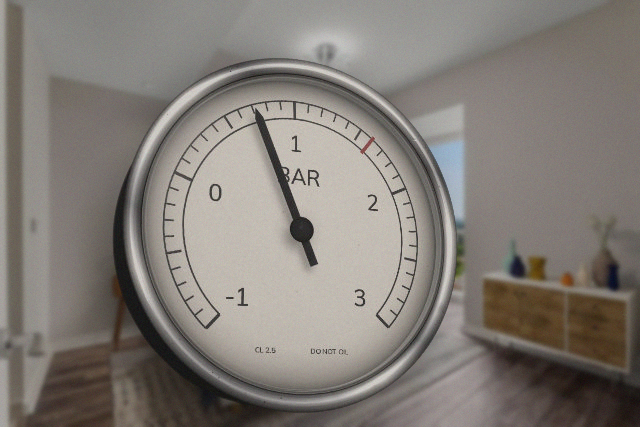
0.7 bar
